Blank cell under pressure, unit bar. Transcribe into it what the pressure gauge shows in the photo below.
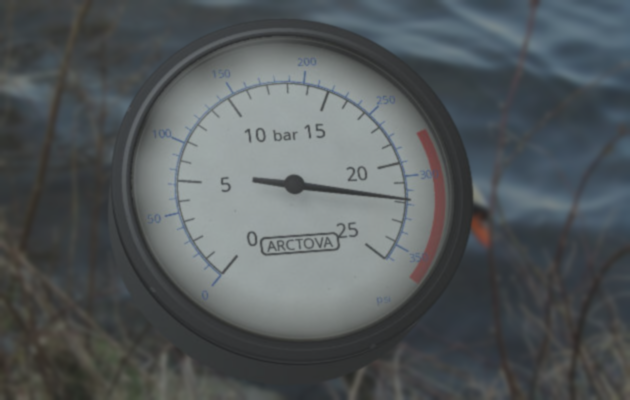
22 bar
